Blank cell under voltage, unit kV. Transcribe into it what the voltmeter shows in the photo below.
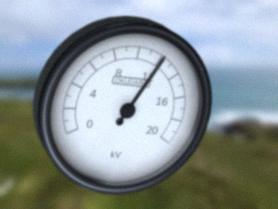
12 kV
